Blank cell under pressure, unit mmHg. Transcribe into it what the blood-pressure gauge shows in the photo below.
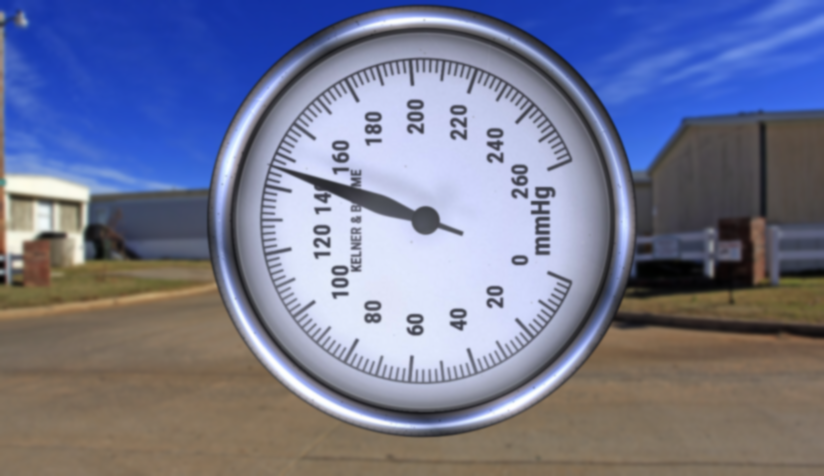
146 mmHg
